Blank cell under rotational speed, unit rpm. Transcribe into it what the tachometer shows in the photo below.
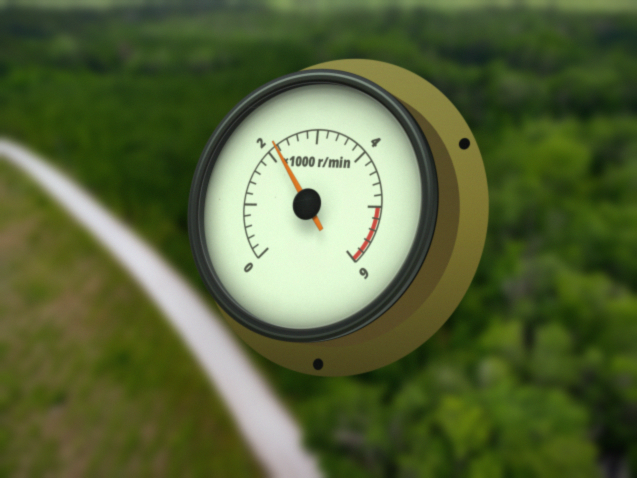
2200 rpm
